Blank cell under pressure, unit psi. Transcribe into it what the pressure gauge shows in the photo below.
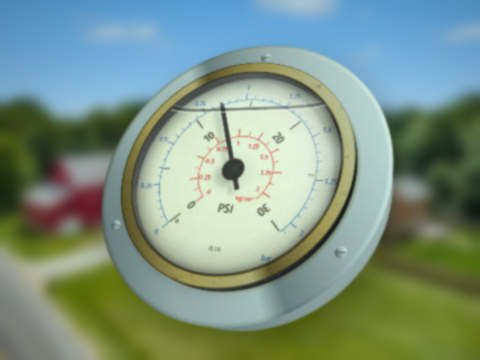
12.5 psi
